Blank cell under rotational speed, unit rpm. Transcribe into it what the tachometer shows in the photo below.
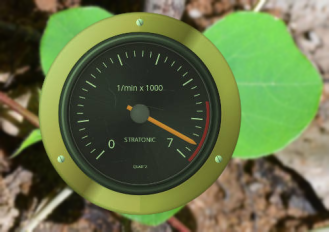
6600 rpm
